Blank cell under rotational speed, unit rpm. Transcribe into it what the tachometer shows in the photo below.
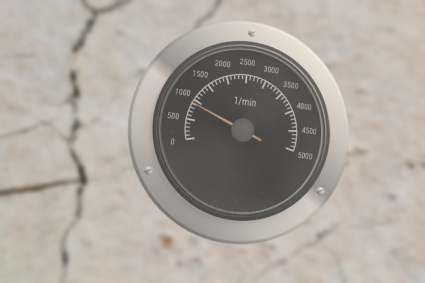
900 rpm
